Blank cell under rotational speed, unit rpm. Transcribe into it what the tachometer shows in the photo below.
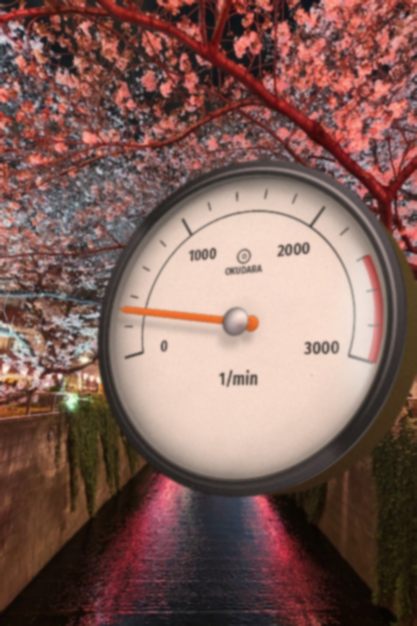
300 rpm
